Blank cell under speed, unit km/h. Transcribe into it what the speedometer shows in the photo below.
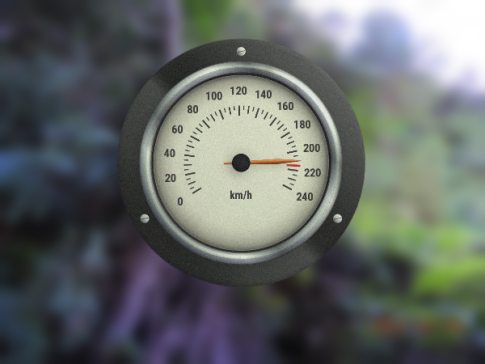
210 km/h
